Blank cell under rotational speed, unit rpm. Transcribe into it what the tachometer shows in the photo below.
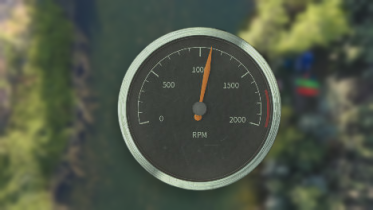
1100 rpm
